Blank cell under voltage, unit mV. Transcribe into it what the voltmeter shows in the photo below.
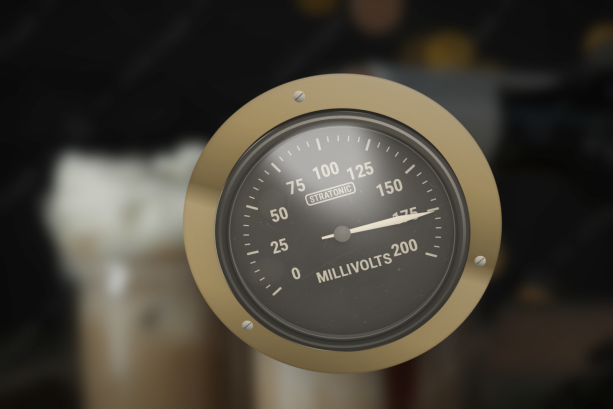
175 mV
